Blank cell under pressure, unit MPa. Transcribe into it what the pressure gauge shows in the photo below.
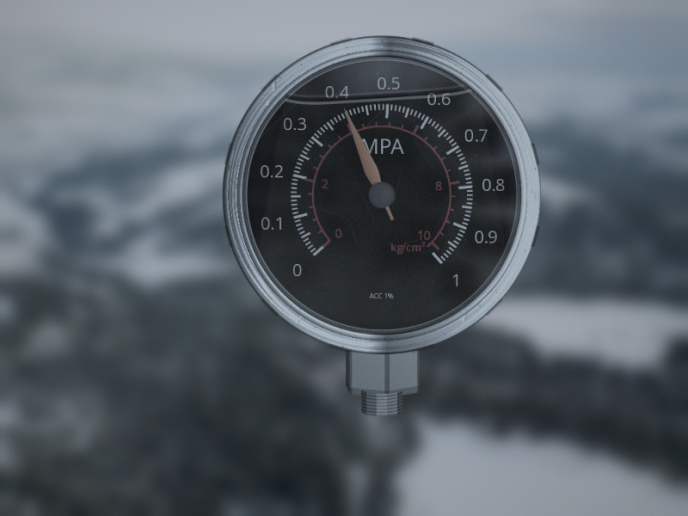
0.4 MPa
